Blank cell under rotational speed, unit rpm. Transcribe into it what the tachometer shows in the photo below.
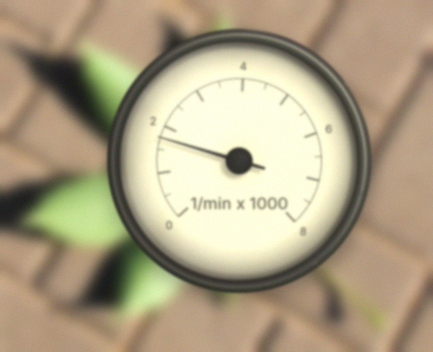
1750 rpm
